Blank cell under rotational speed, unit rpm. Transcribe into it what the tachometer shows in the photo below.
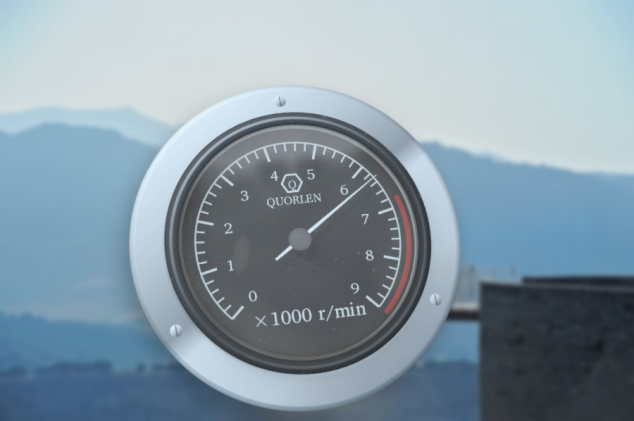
6300 rpm
